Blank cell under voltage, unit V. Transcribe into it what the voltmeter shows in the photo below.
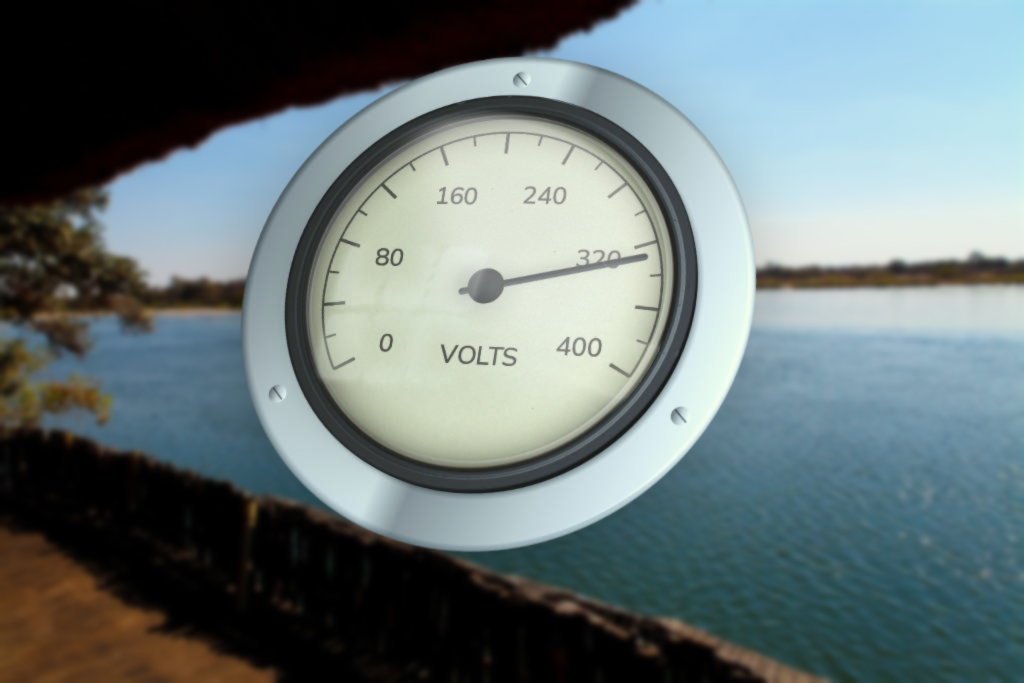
330 V
